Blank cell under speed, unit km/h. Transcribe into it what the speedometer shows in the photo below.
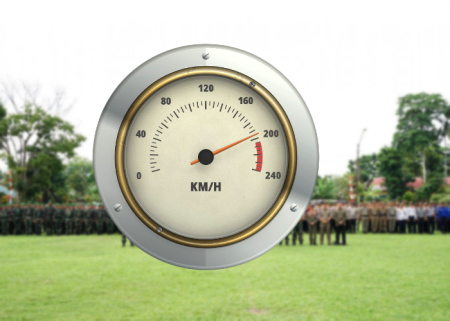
195 km/h
